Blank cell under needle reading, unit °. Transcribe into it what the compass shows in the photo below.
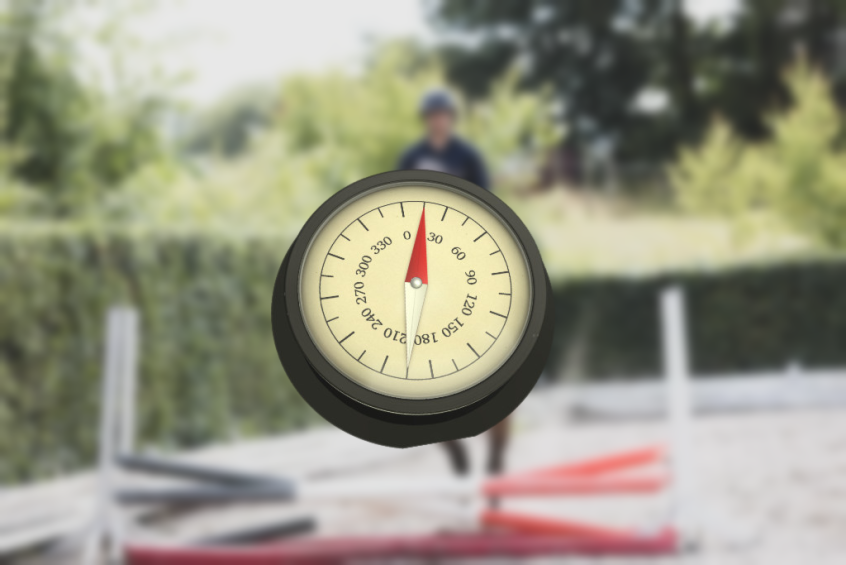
15 °
